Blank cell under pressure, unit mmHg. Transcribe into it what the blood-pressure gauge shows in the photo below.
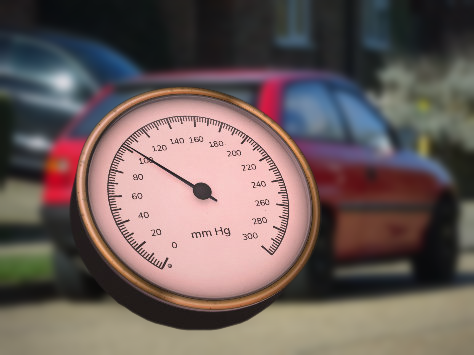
100 mmHg
